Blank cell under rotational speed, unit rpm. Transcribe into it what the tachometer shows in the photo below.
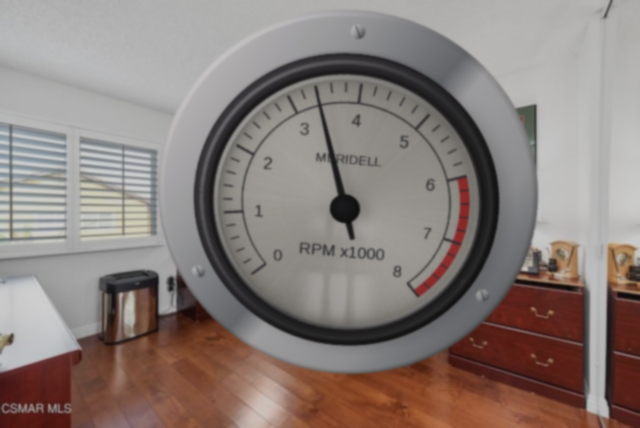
3400 rpm
